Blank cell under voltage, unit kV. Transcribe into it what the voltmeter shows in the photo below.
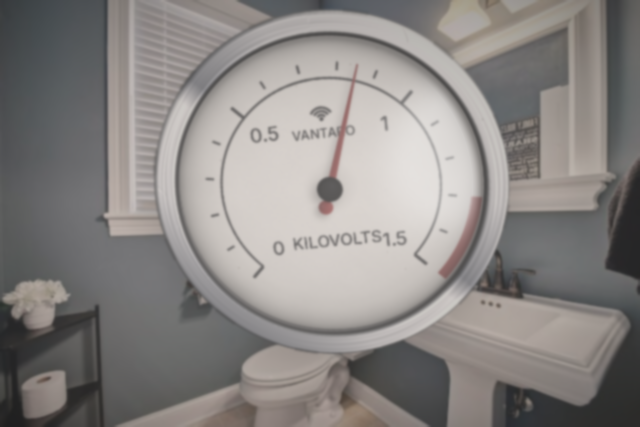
0.85 kV
